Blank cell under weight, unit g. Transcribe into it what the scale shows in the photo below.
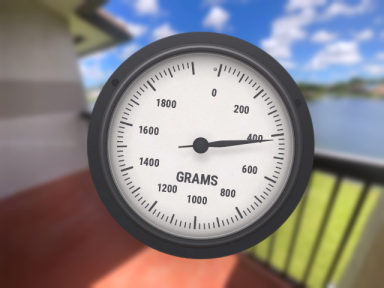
420 g
